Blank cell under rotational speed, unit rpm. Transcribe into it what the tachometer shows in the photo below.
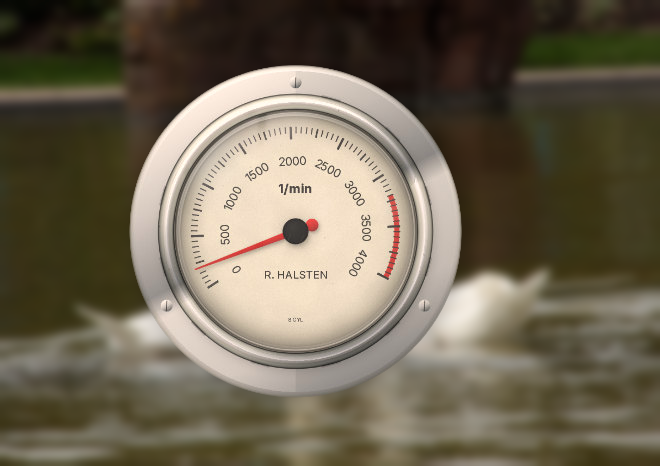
200 rpm
